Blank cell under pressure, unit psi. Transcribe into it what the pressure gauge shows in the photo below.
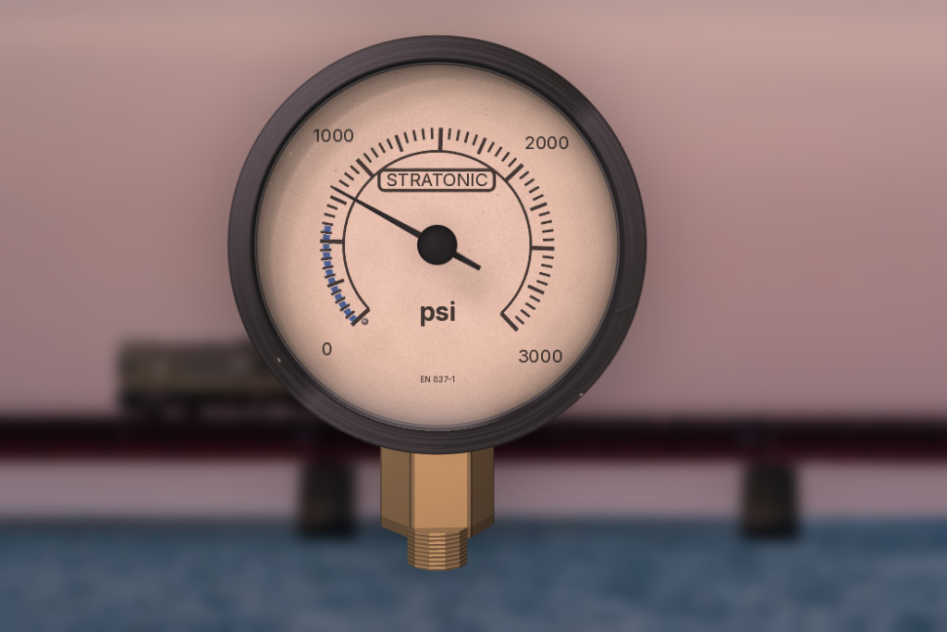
800 psi
